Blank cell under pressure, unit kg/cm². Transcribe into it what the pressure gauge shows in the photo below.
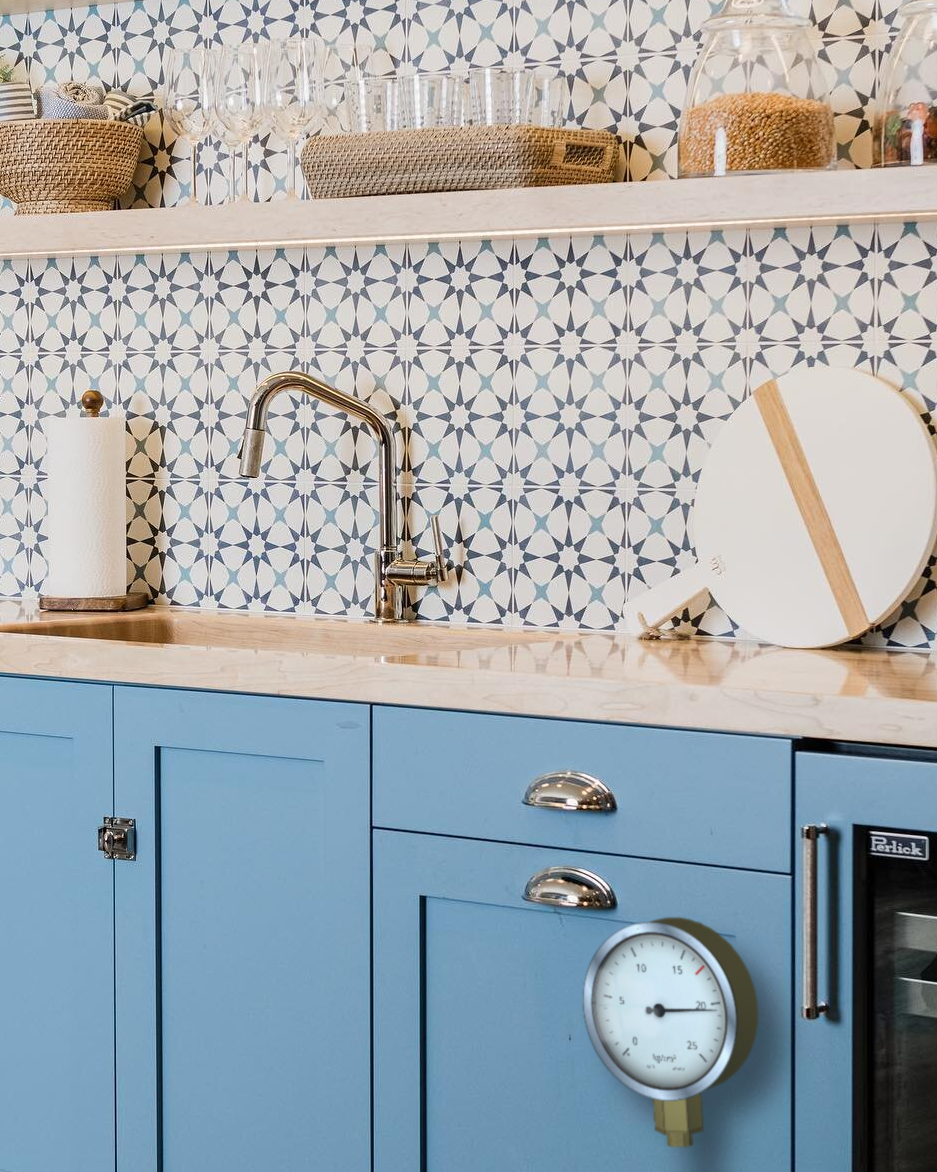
20.5 kg/cm²
